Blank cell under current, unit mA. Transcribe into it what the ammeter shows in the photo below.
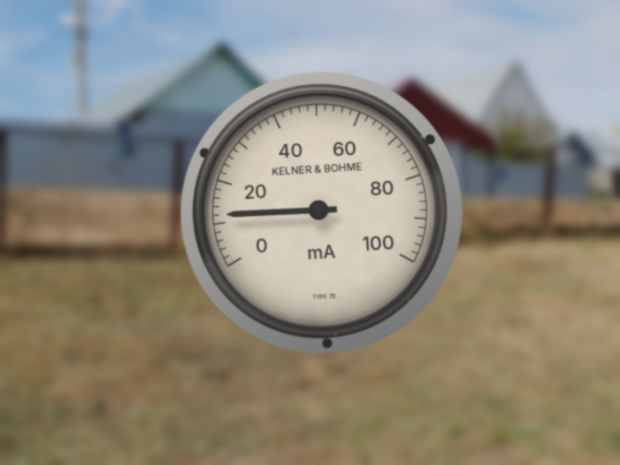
12 mA
